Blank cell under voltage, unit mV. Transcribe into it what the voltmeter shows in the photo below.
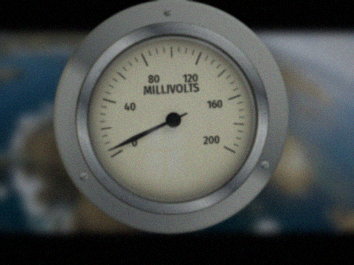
5 mV
